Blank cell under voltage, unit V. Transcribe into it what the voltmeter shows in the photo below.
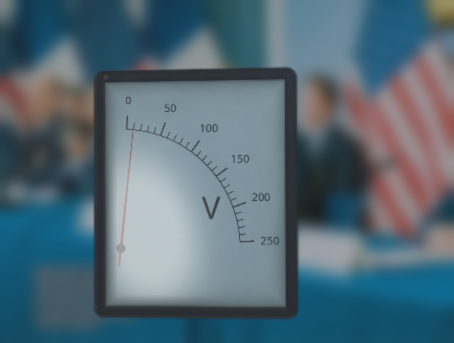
10 V
